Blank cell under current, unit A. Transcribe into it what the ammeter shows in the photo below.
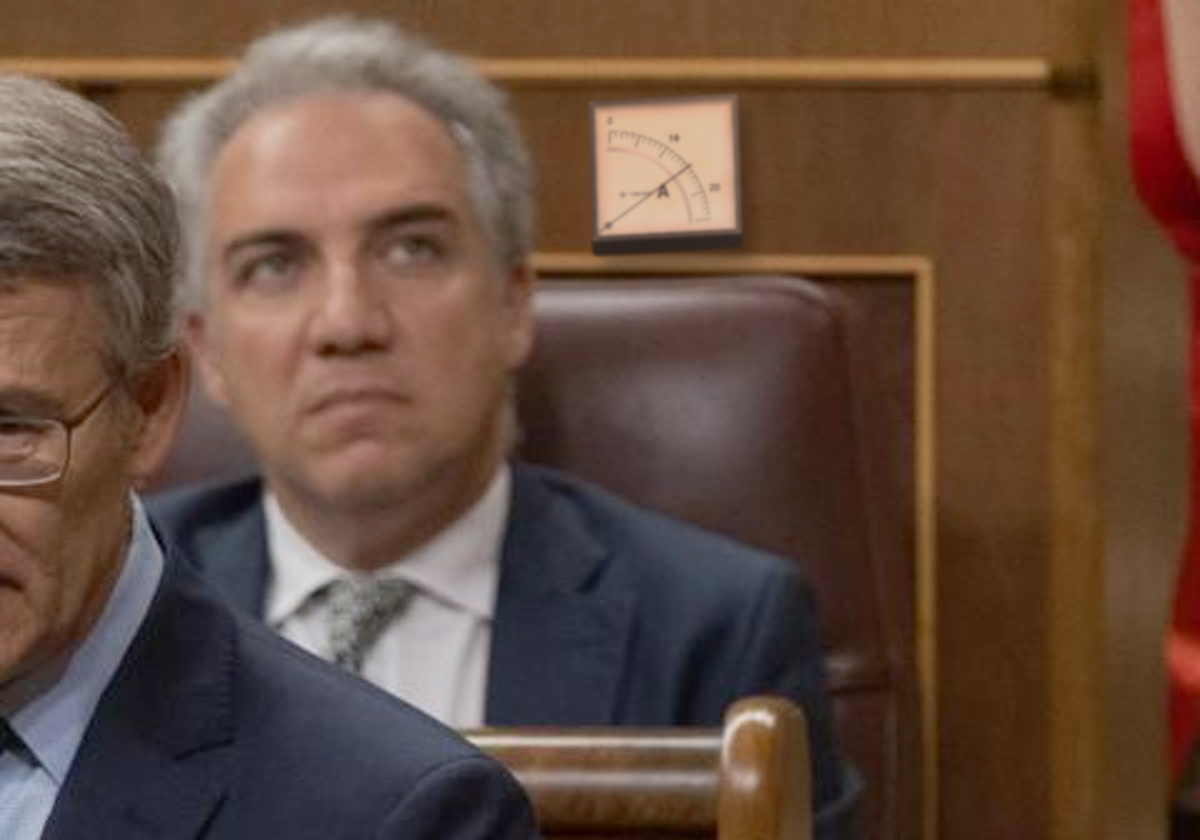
15 A
